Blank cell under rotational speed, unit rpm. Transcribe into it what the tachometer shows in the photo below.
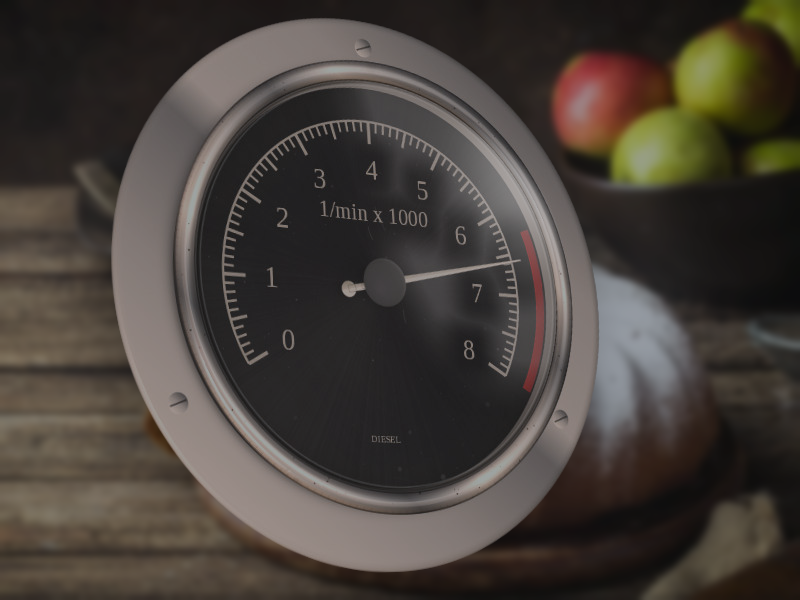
6600 rpm
